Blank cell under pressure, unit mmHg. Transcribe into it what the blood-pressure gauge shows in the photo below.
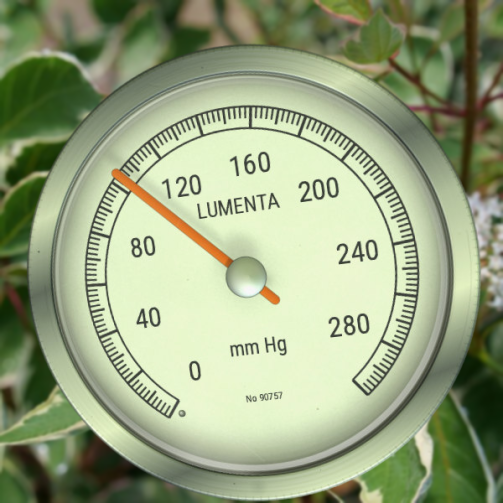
104 mmHg
